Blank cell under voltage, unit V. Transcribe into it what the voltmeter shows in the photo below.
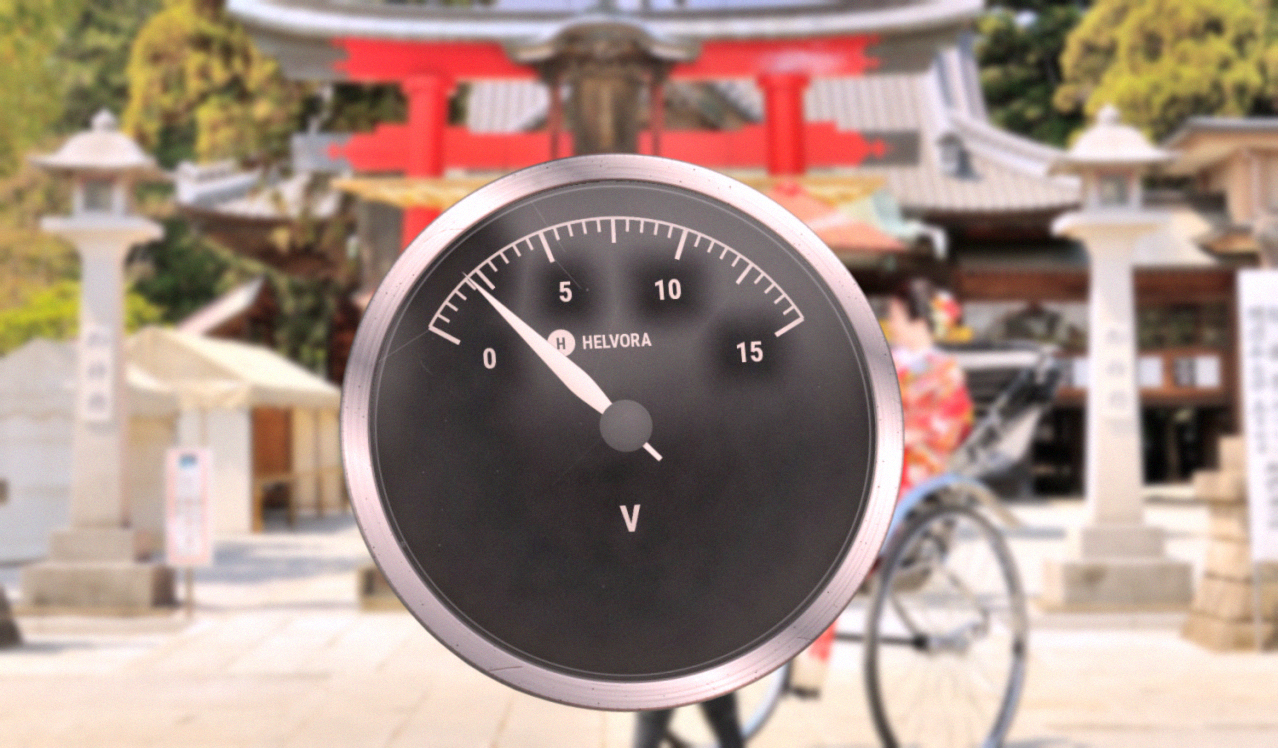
2 V
